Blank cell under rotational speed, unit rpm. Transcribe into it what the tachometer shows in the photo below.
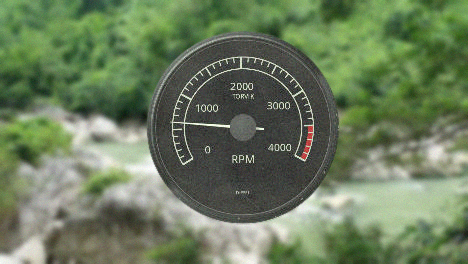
600 rpm
